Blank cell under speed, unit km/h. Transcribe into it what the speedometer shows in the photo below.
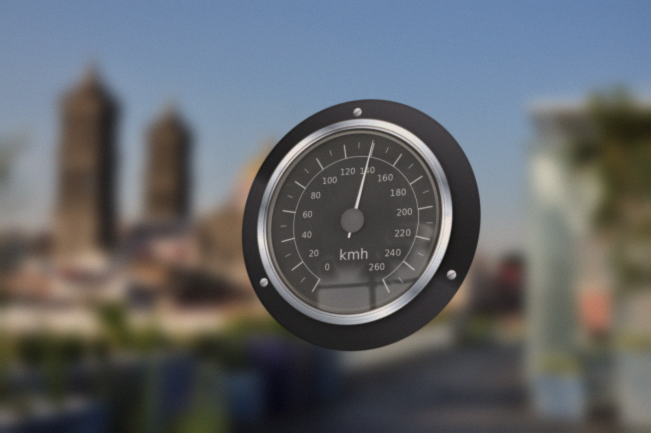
140 km/h
